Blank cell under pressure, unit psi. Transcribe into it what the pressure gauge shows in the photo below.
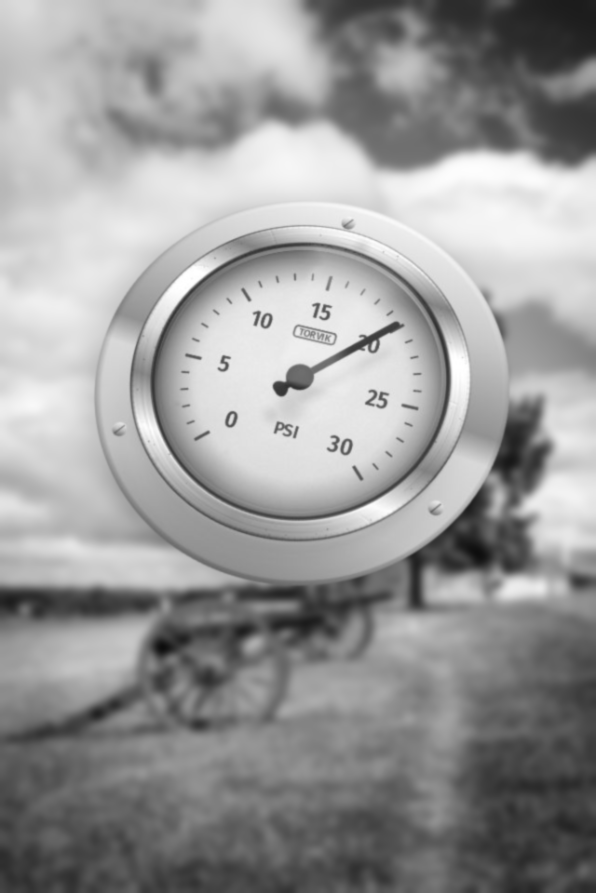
20 psi
